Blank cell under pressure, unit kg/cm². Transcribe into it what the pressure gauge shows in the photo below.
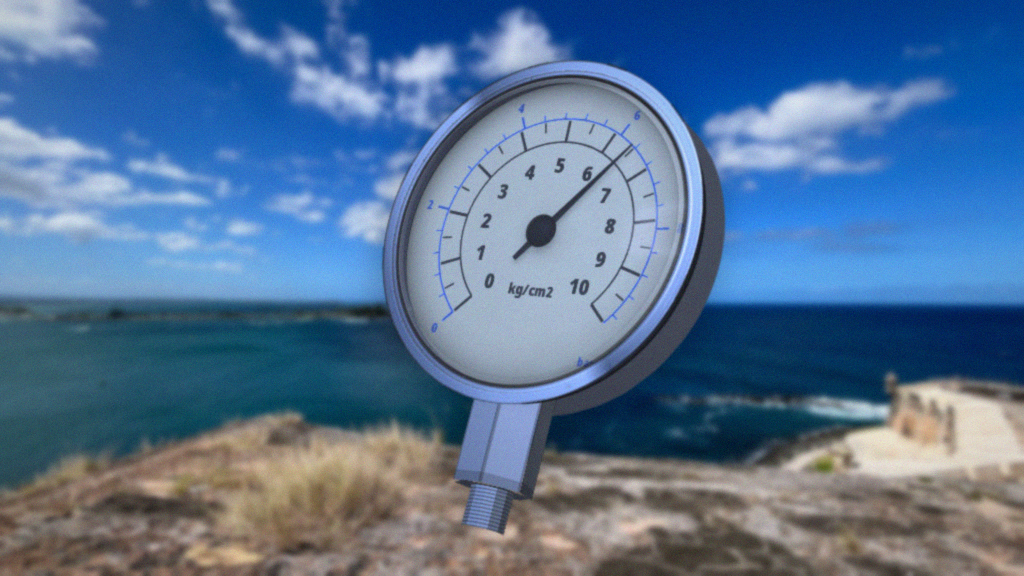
6.5 kg/cm²
